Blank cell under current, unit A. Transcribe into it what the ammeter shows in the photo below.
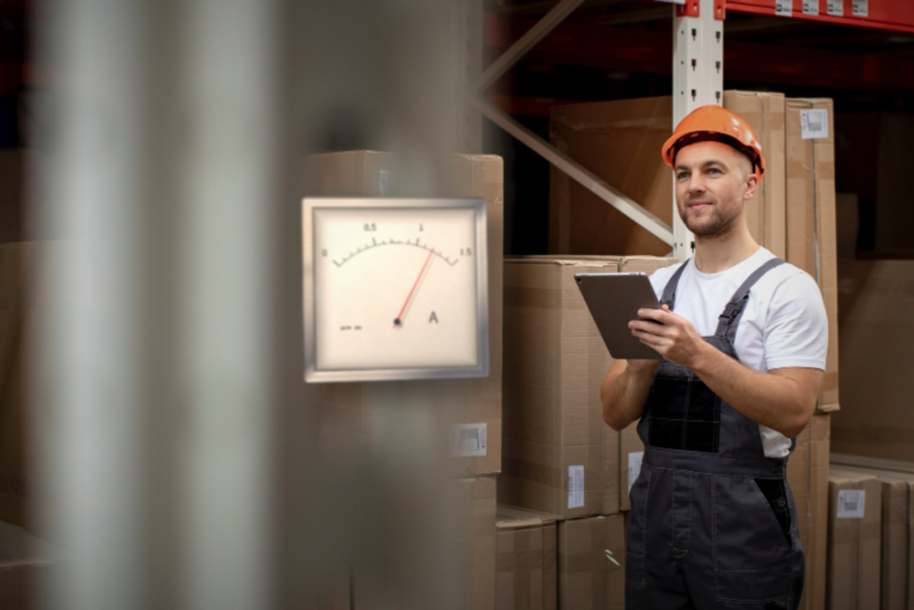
1.2 A
